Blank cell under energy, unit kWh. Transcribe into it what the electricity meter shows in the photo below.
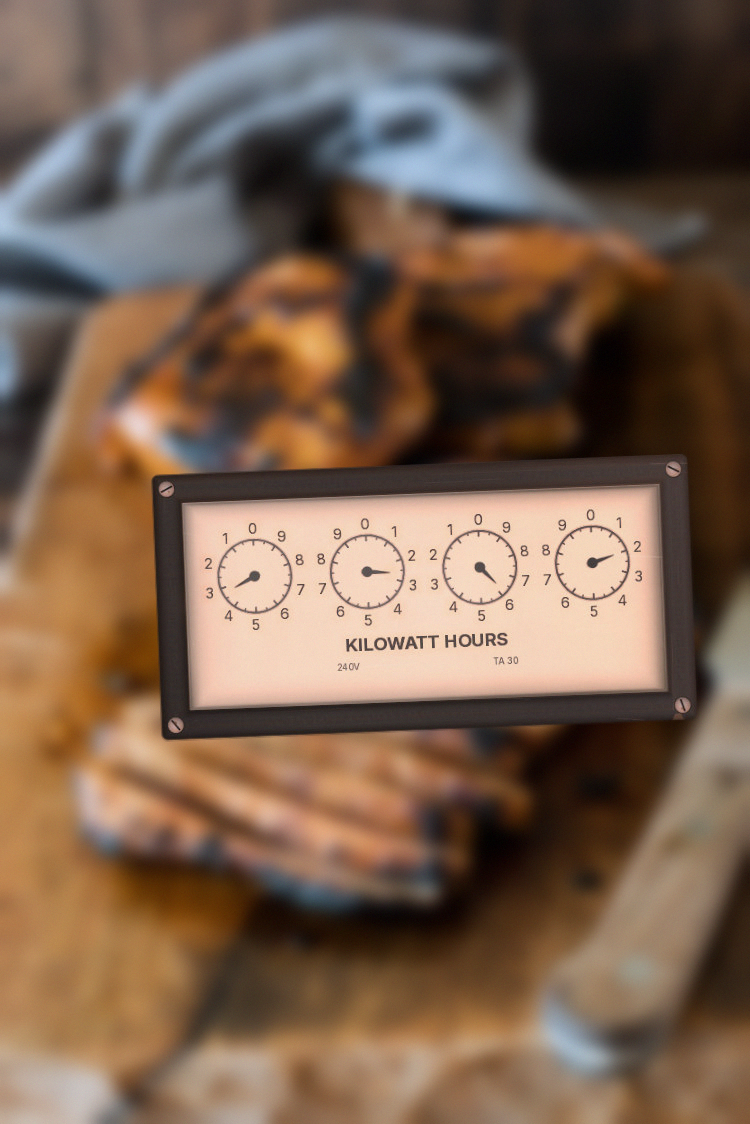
3262 kWh
